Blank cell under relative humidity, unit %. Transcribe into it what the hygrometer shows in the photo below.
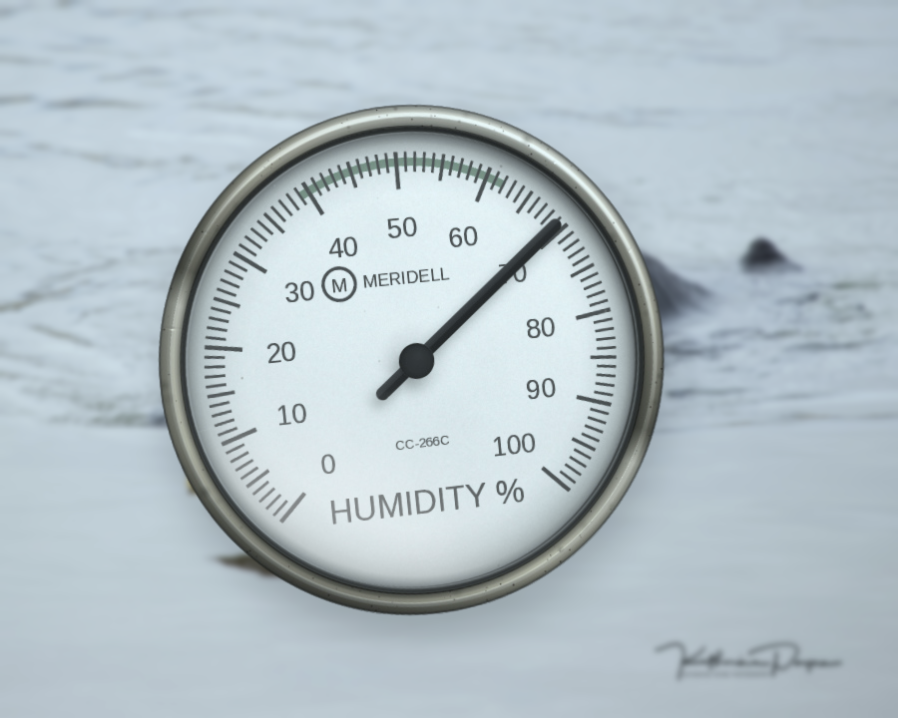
69 %
